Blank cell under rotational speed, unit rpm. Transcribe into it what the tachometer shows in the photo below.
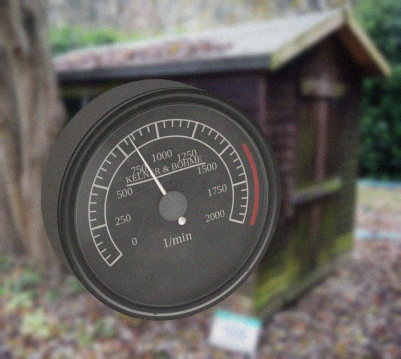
825 rpm
